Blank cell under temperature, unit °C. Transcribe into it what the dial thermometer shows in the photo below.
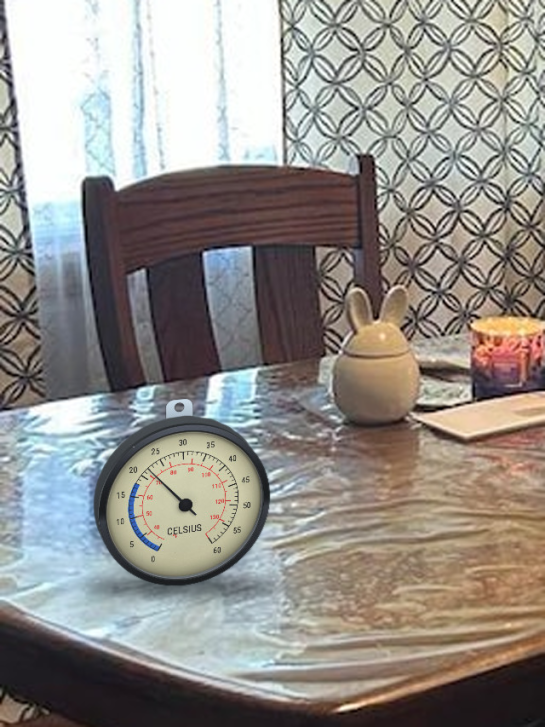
22 °C
